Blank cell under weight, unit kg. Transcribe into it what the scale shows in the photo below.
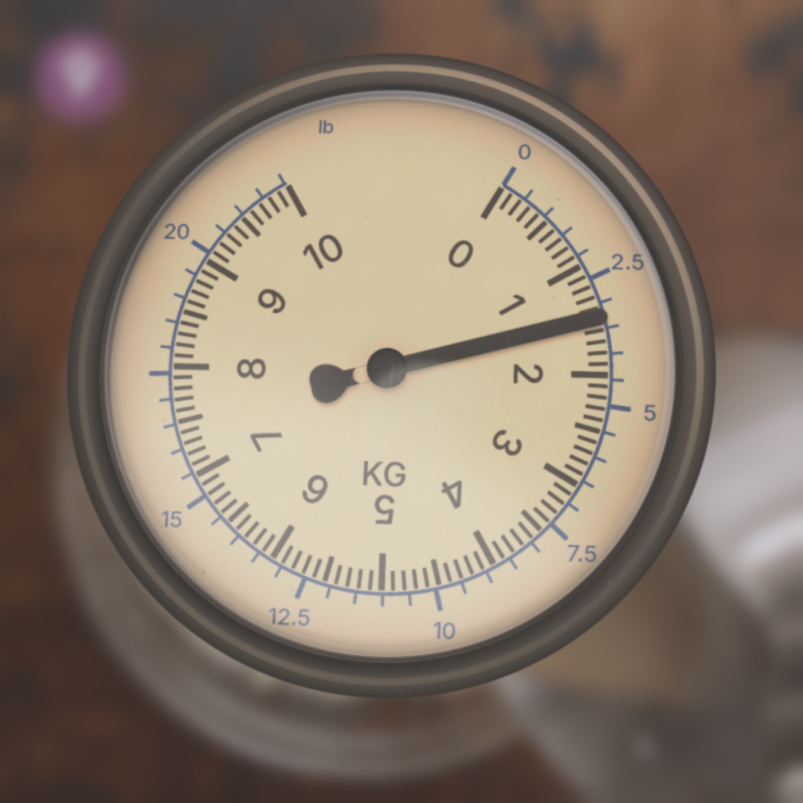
1.5 kg
